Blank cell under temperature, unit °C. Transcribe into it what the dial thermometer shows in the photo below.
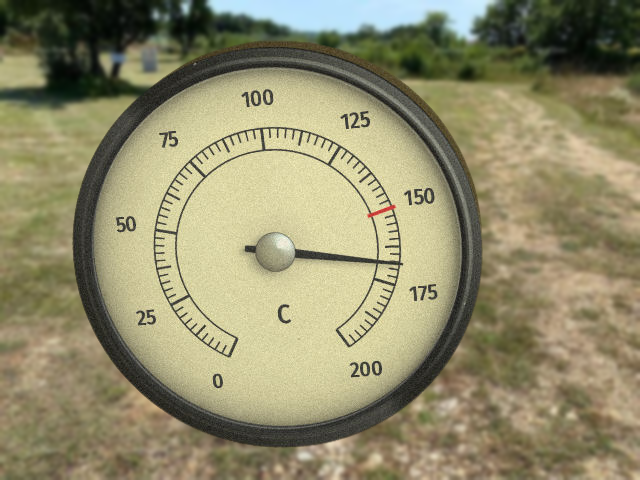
167.5 °C
